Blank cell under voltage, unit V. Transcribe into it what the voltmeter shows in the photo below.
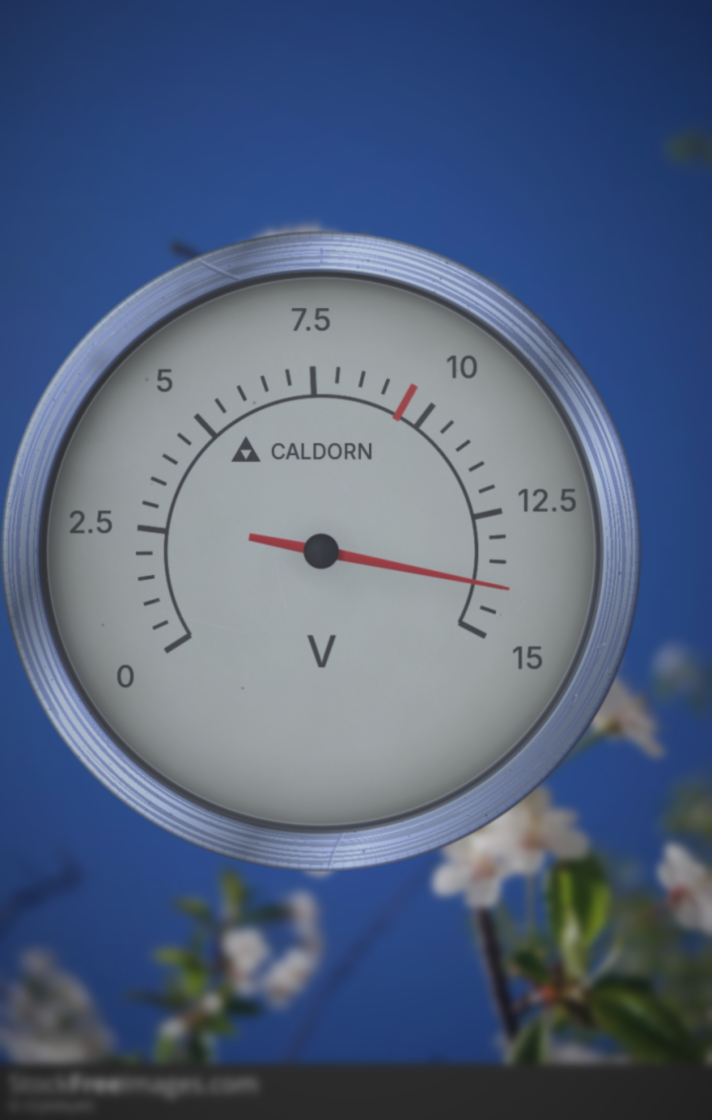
14 V
